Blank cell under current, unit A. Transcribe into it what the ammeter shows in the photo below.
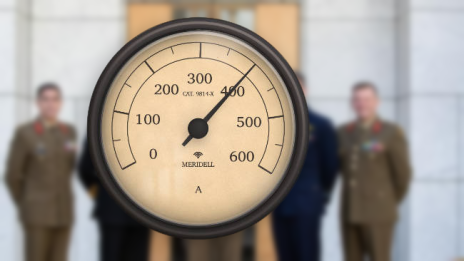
400 A
